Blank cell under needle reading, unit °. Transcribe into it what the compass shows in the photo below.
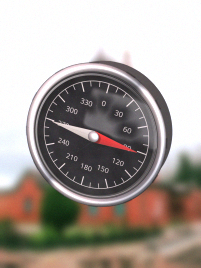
90 °
